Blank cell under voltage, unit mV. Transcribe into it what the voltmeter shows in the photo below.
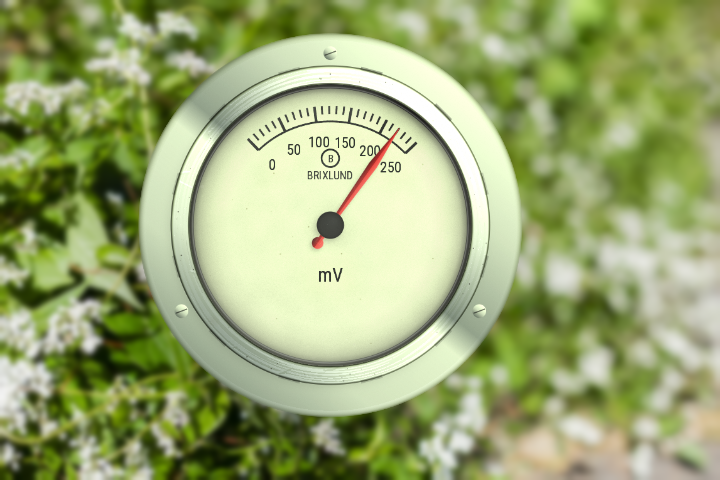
220 mV
